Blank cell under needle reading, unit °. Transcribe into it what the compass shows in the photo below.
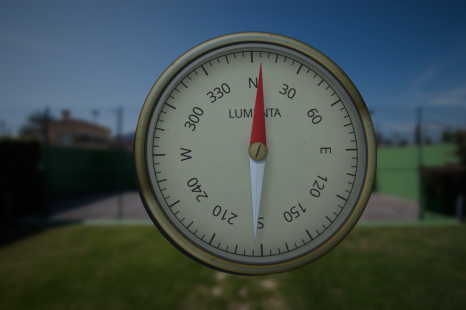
5 °
